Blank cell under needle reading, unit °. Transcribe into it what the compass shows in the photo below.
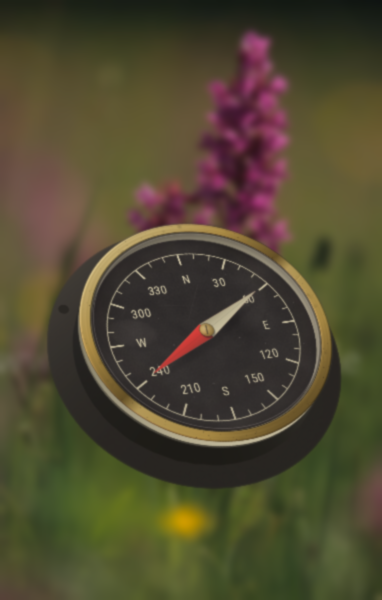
240 °
